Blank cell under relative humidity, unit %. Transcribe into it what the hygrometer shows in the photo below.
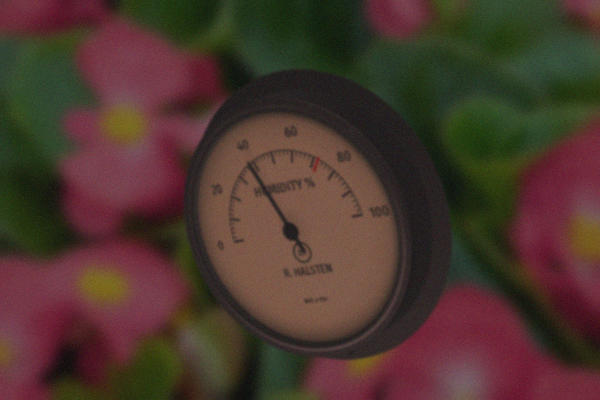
40 %
